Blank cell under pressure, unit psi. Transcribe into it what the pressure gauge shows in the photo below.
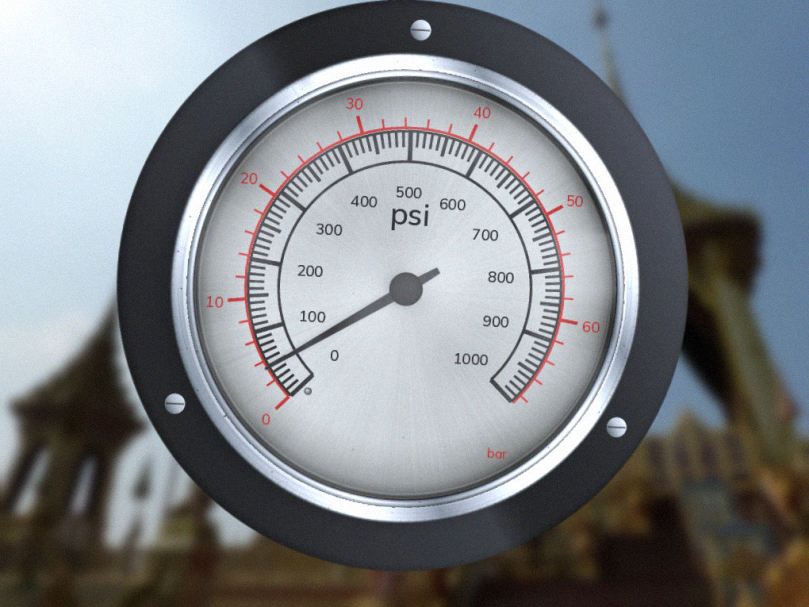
50 psi
